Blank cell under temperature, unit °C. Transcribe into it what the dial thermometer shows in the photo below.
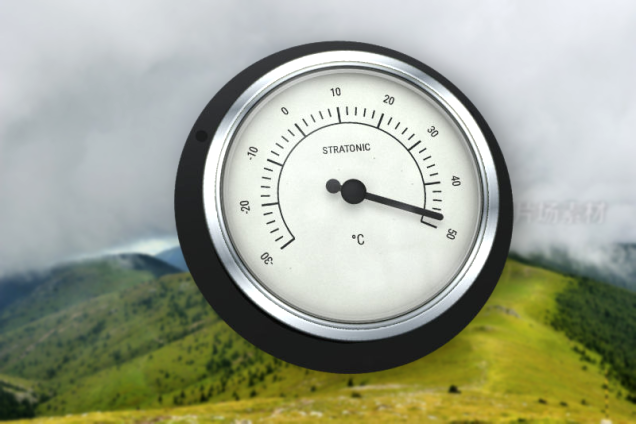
48 °C
